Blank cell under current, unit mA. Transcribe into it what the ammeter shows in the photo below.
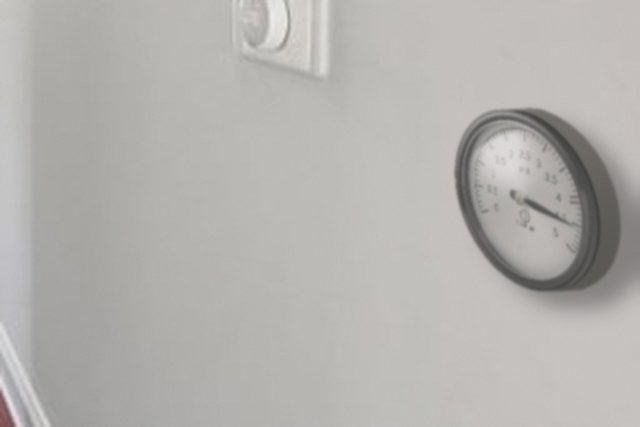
4.5 mA
